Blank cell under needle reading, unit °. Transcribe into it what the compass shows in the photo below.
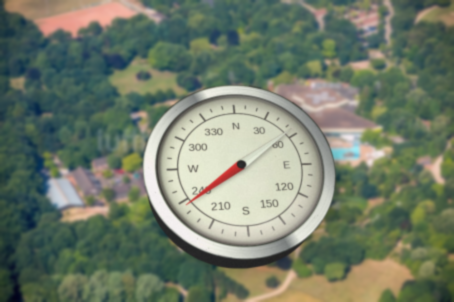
235 °
